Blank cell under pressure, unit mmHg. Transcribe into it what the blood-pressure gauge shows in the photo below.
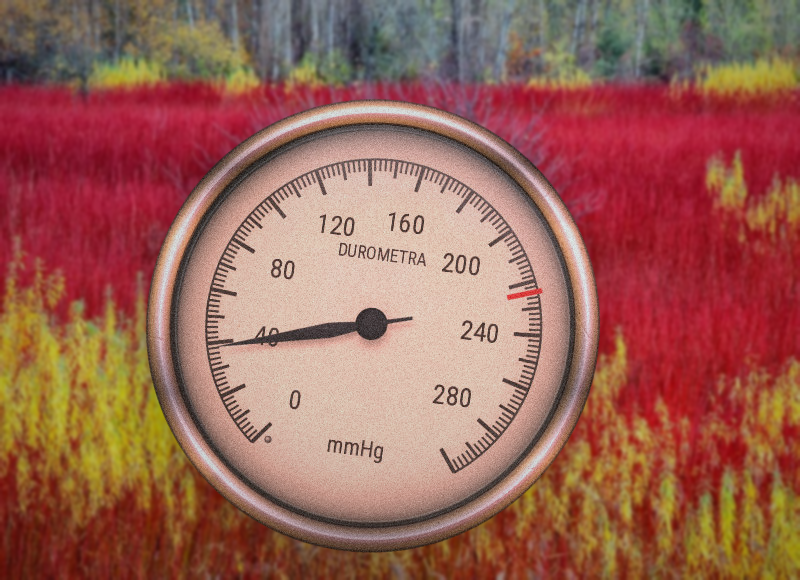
38 mmHg
